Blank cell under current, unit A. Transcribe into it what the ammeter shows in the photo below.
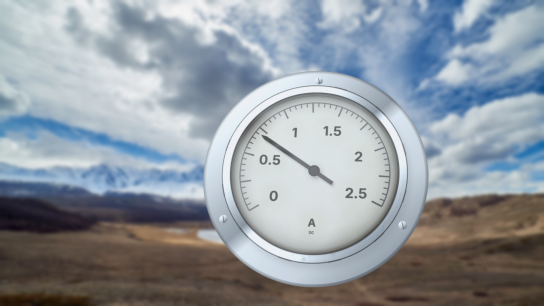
0.7 A
